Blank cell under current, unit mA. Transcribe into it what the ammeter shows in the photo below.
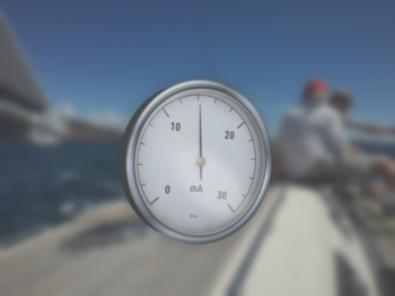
14 mA
